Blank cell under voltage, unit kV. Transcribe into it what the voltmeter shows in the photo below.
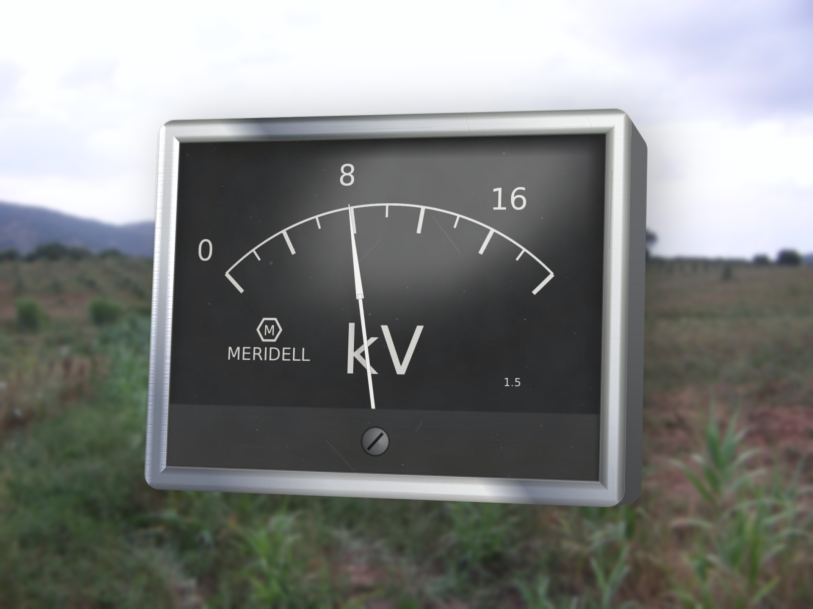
8 kV
